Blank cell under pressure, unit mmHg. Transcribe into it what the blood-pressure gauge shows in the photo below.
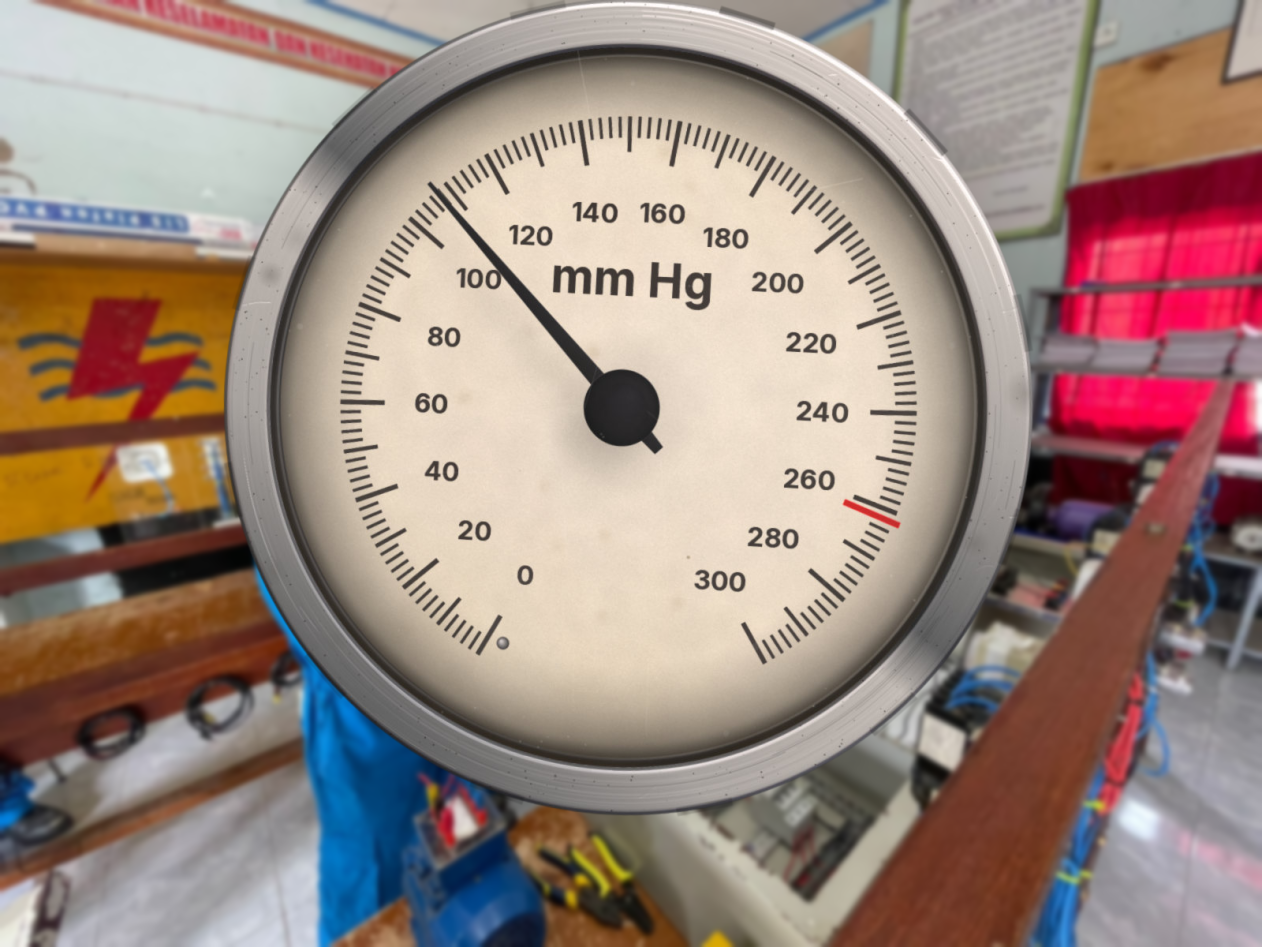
108 mmHg
